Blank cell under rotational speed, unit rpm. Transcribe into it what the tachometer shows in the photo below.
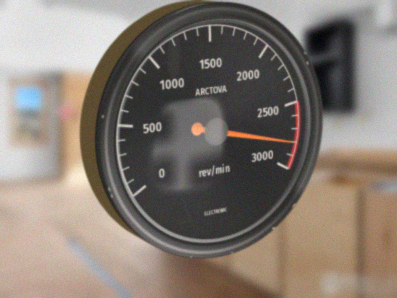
2800 rpm
